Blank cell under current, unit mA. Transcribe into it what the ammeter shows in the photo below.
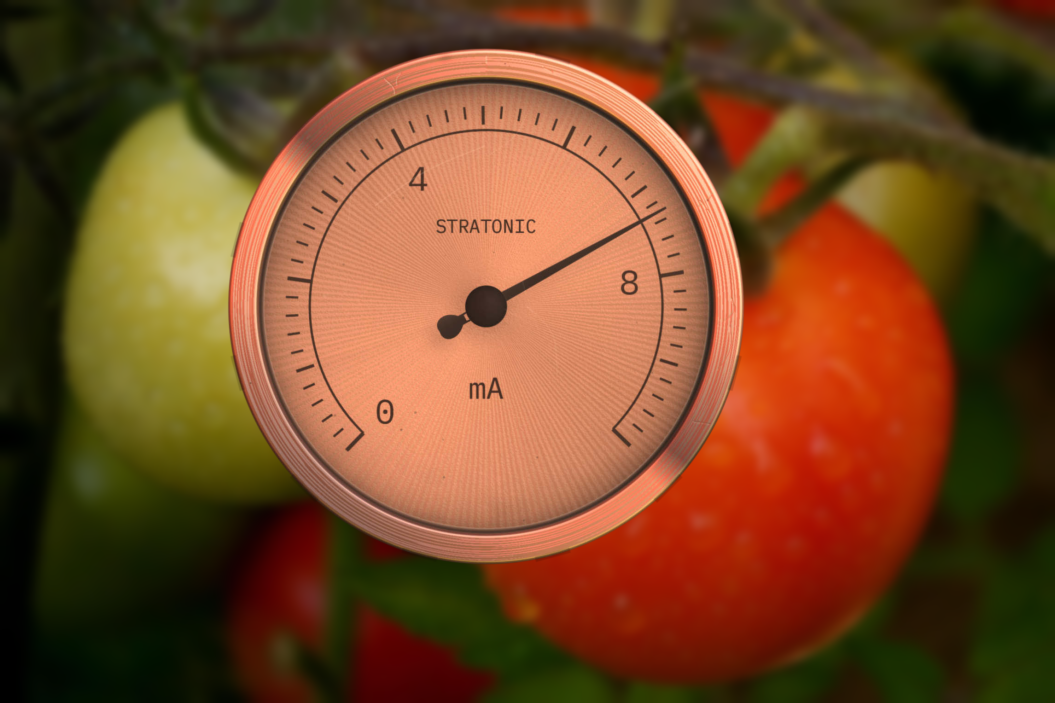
7.3 mA
